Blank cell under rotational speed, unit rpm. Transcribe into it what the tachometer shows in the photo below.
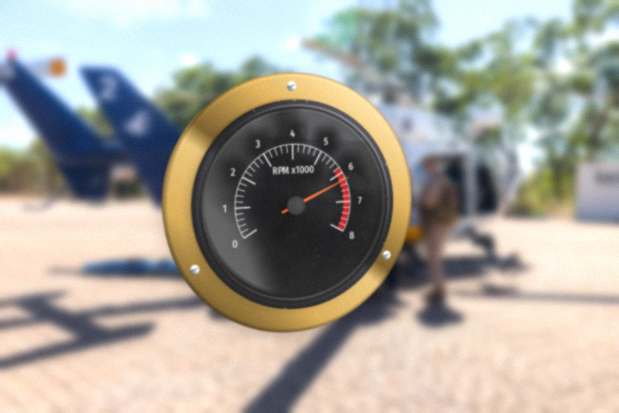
6200 rpm
